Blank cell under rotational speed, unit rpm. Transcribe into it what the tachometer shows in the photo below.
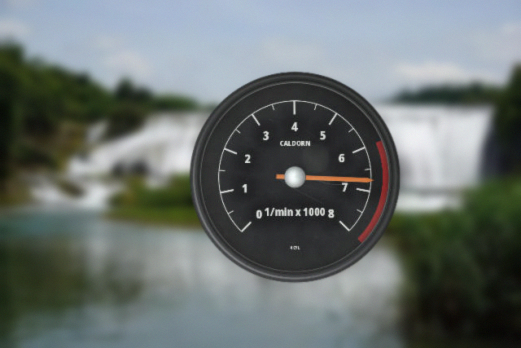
6750 rpm
